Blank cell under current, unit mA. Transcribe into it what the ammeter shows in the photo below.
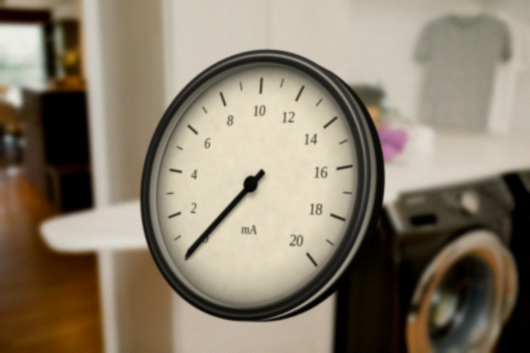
0 mA
